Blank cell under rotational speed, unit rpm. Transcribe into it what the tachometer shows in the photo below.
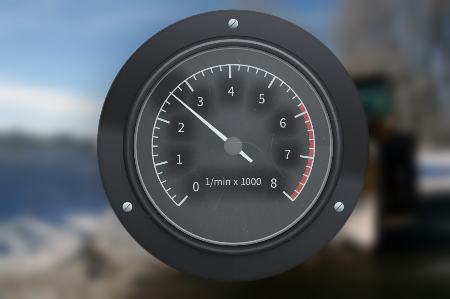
2600 rpm
